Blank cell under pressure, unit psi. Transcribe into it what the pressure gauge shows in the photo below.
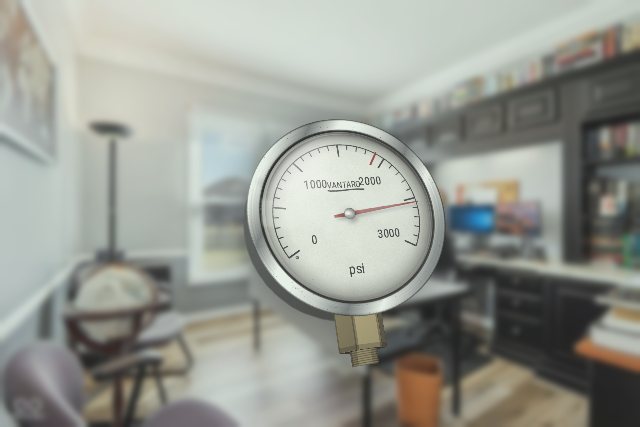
2550 psi
